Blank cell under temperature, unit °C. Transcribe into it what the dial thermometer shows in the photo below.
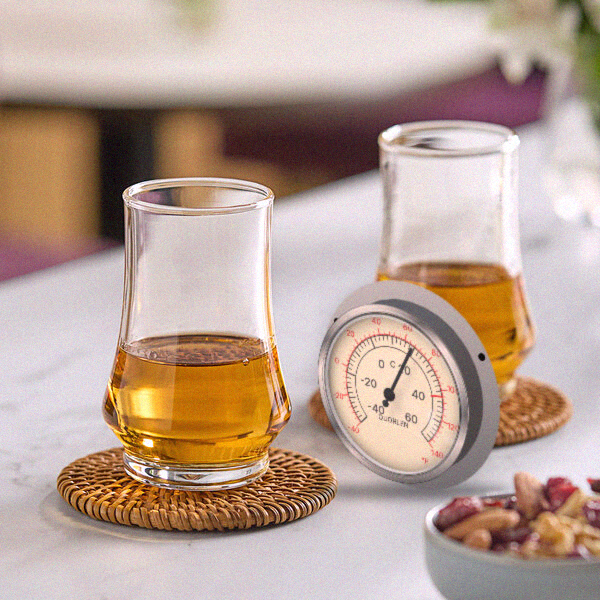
20 °C
